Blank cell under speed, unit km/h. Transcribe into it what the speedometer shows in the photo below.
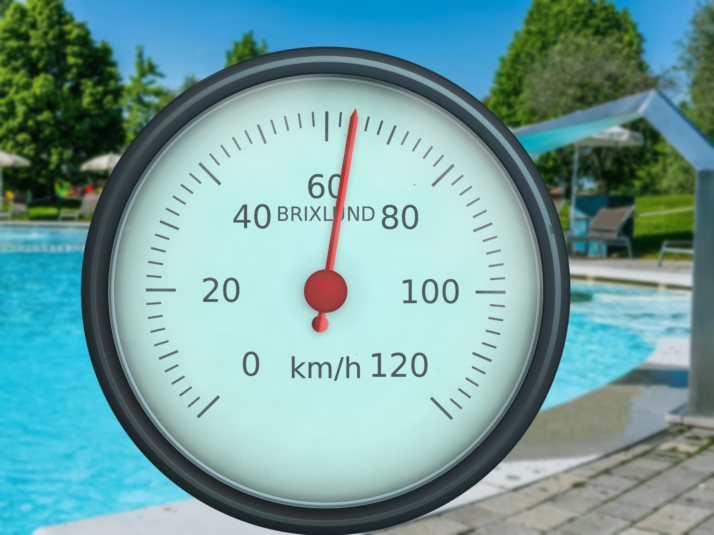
64 km/h
